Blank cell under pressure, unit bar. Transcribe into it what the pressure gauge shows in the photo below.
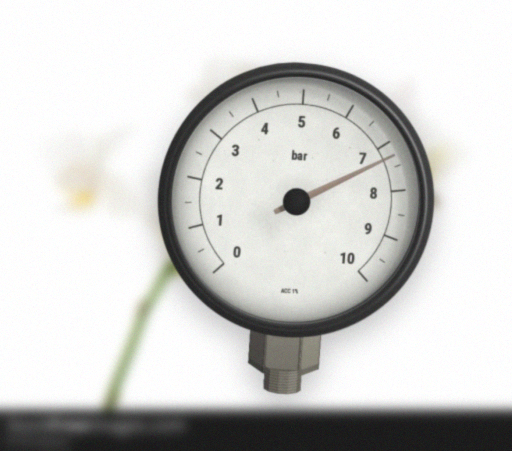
7.25 bar
